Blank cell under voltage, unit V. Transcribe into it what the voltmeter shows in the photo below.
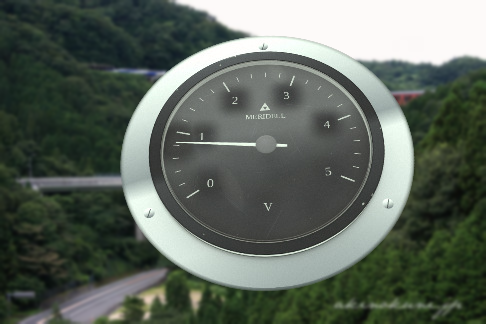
0.8 V
